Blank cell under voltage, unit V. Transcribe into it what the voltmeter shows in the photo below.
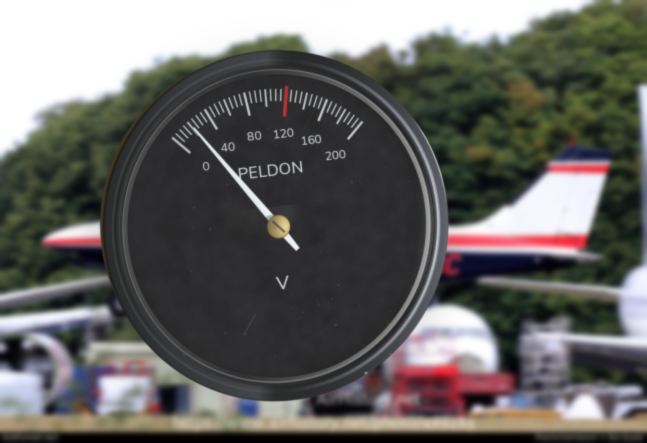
20 V
